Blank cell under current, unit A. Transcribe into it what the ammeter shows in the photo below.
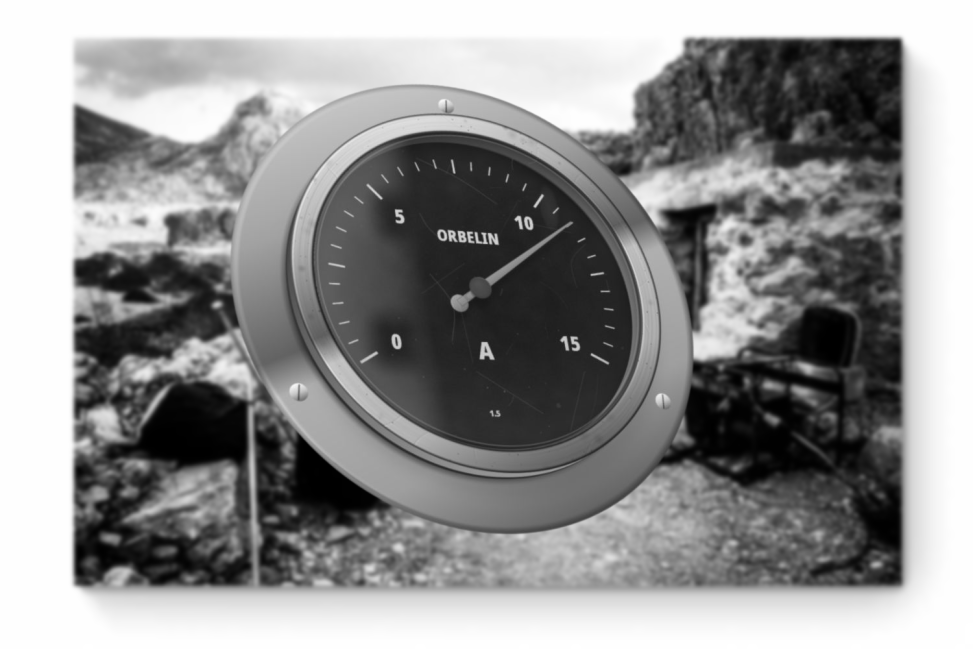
11 A
